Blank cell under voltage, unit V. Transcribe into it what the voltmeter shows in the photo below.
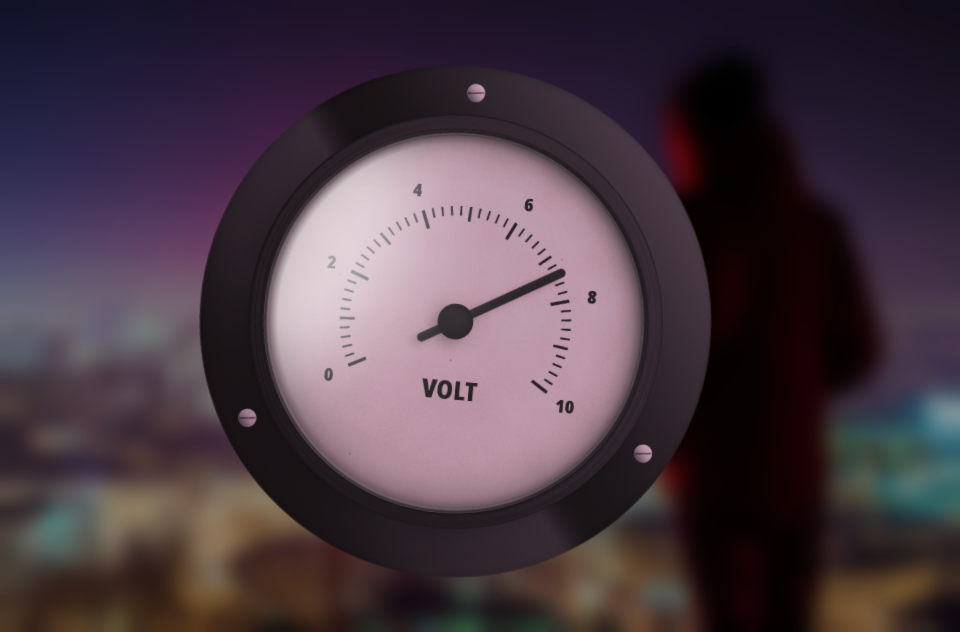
7.4 V
